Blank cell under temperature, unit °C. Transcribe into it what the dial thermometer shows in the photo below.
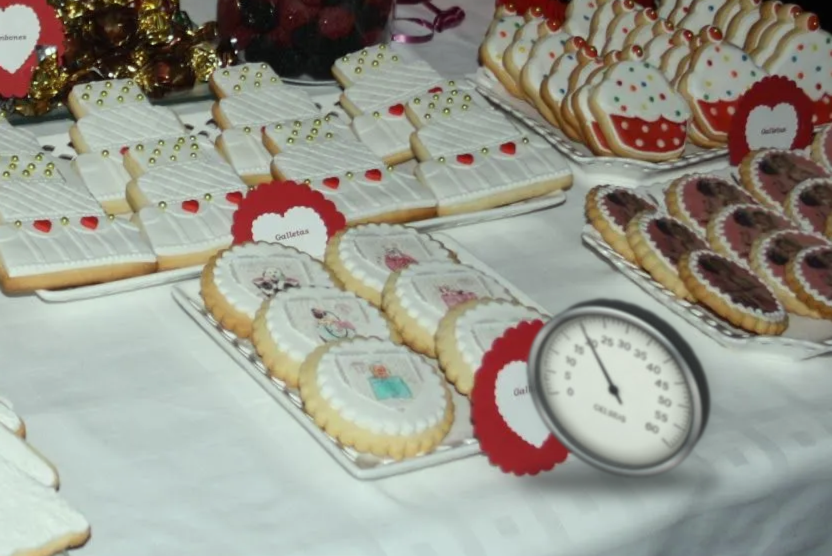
20 °C
